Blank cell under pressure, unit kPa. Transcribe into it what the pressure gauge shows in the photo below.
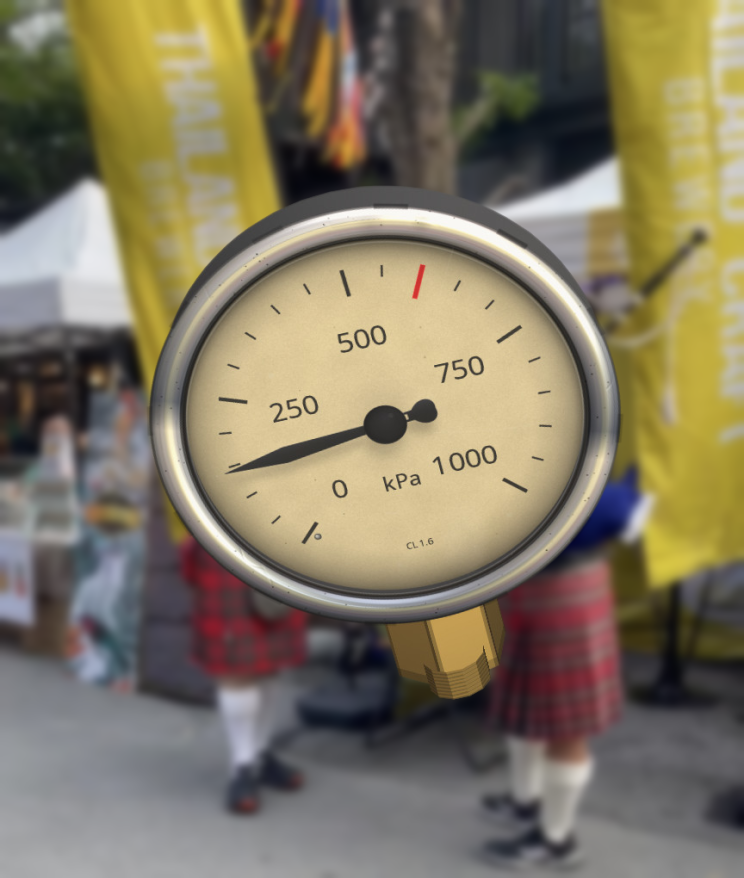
150 kPa
